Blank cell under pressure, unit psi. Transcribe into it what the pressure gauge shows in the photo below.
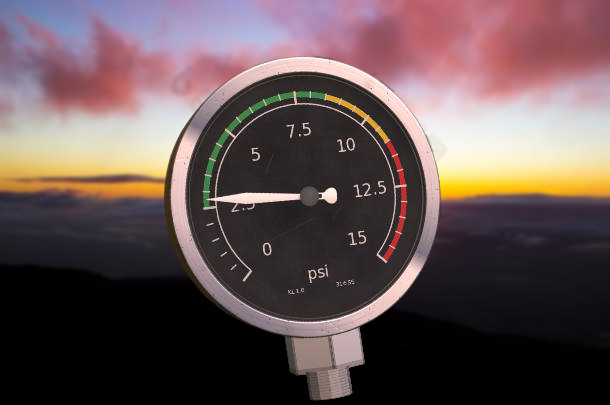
2.75 psi
